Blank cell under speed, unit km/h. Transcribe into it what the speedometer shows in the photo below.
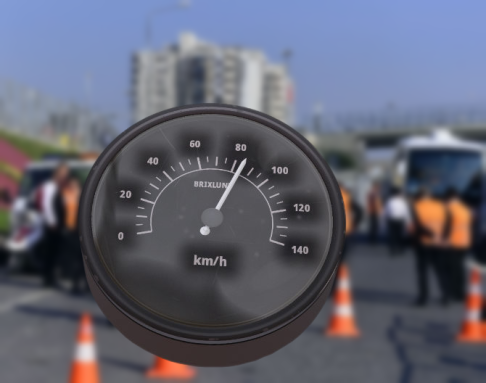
85 km/h
